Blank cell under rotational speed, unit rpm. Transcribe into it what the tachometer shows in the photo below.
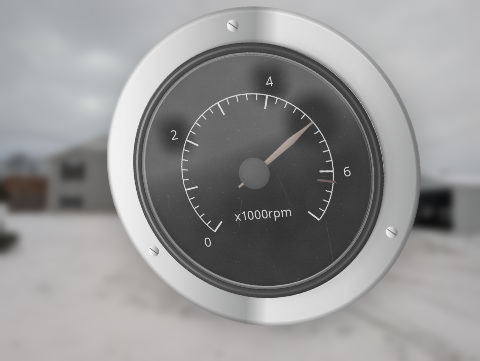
5000 rpm
